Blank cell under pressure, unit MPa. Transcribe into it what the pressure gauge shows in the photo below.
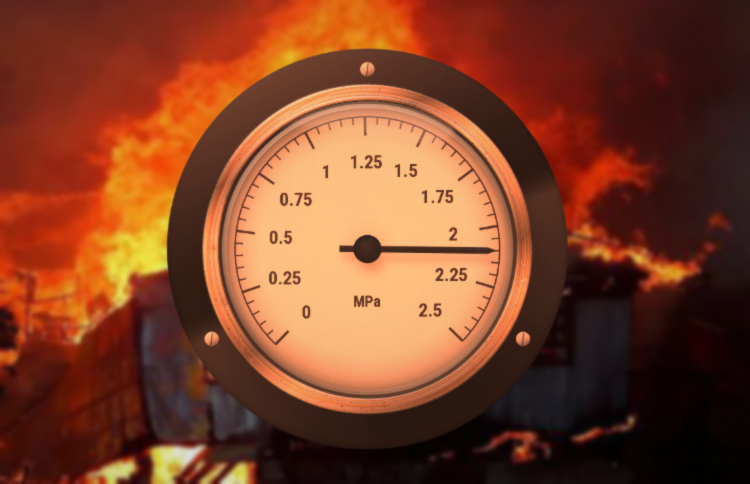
2.1 MPa
